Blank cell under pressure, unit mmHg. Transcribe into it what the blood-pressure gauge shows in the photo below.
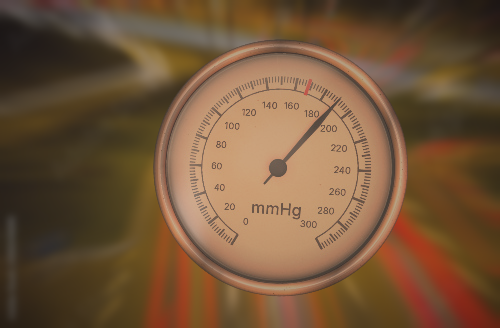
190 mmHg
